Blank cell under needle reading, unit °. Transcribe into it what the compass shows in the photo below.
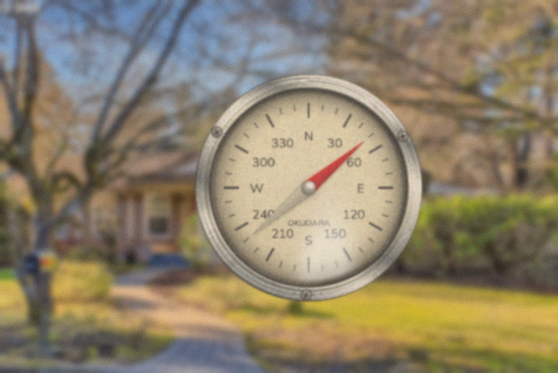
50 °
